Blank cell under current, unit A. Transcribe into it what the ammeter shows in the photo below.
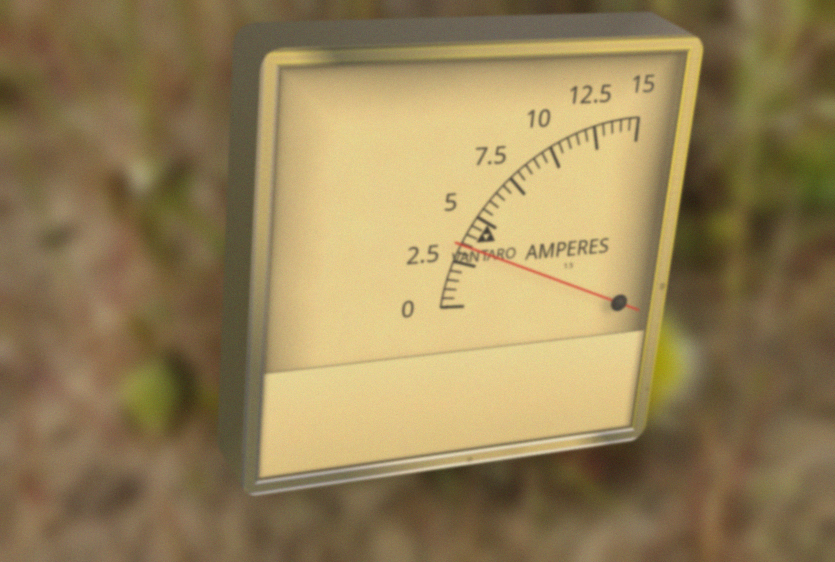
3.5 A
